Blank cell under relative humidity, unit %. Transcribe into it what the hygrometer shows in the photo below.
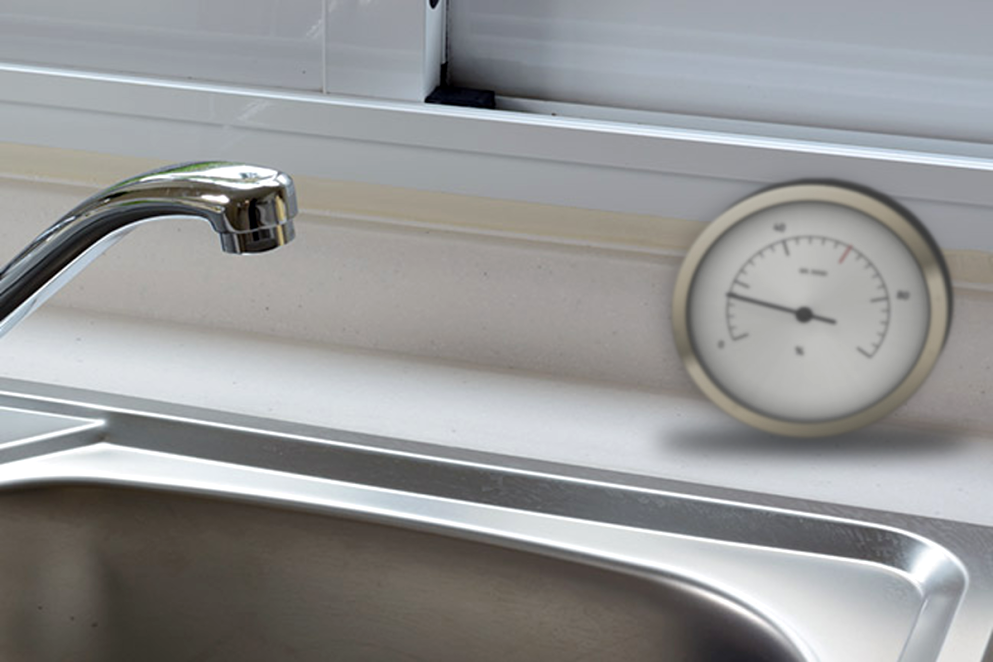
16 %
